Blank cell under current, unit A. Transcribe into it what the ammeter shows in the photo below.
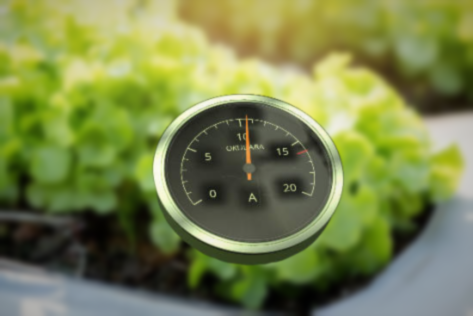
10.5 A
